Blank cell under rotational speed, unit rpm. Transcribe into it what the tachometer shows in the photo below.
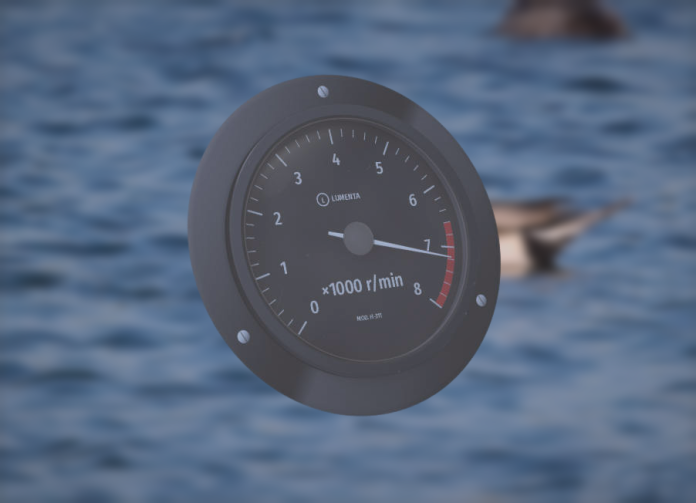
7200 rpm
